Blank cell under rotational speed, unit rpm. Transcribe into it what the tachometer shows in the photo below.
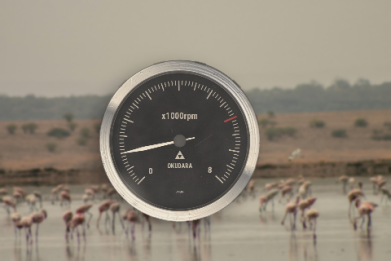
1000 rpm
